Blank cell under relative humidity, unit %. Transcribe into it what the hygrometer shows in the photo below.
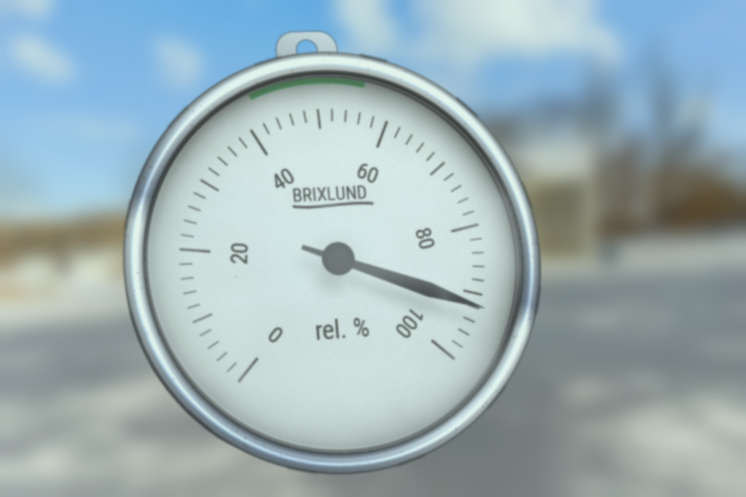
92 %
